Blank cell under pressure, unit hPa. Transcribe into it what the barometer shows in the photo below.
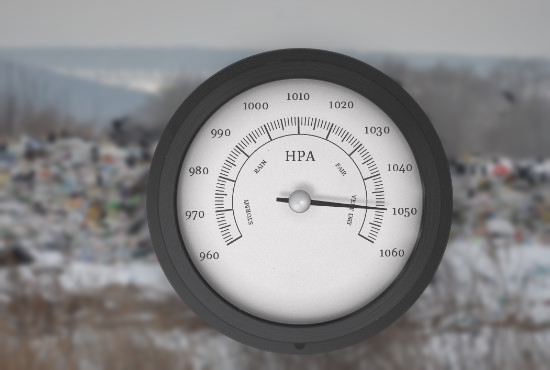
1050 hPa
